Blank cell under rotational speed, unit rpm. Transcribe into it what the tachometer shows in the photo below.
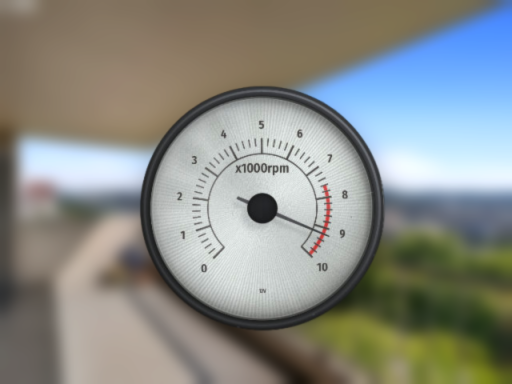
9200 rpm
